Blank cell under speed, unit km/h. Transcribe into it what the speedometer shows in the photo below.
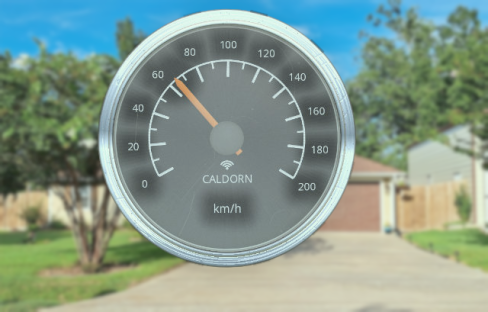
65 km/h
